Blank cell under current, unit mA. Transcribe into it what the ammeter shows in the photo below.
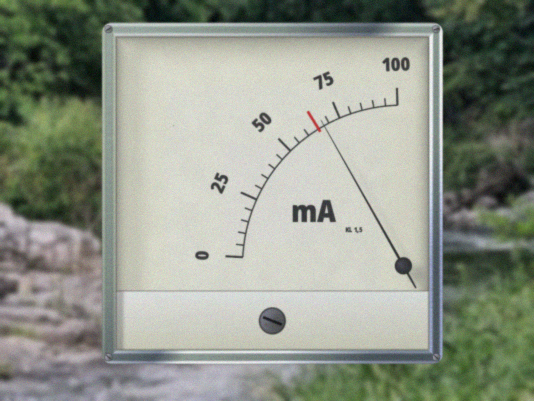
67.5 mA
